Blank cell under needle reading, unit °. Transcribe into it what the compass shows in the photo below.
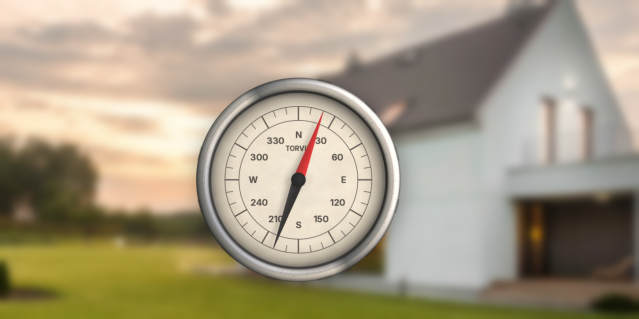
20 °
